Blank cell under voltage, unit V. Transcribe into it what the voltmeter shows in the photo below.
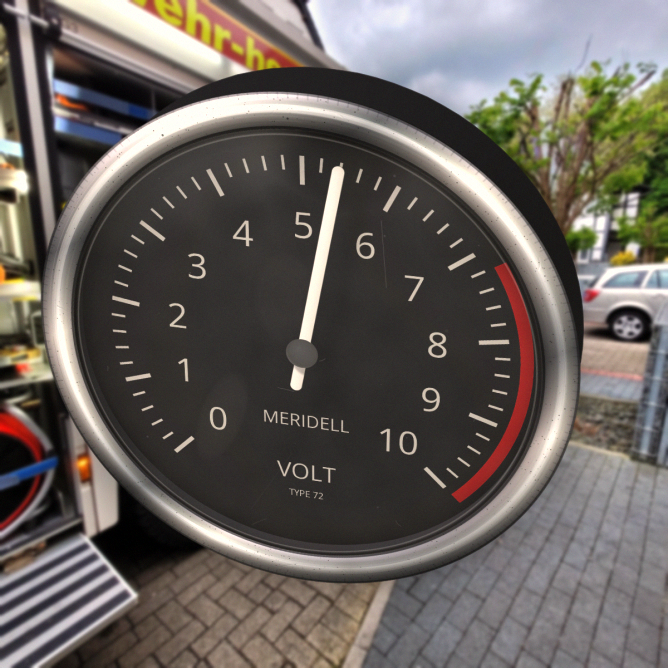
5.4 V
